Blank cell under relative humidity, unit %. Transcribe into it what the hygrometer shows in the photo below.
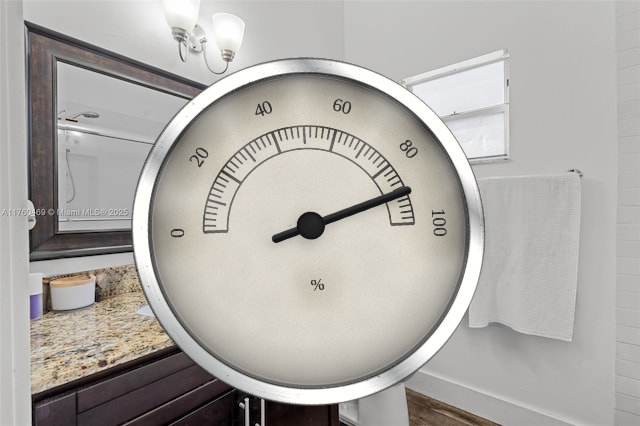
90 %
